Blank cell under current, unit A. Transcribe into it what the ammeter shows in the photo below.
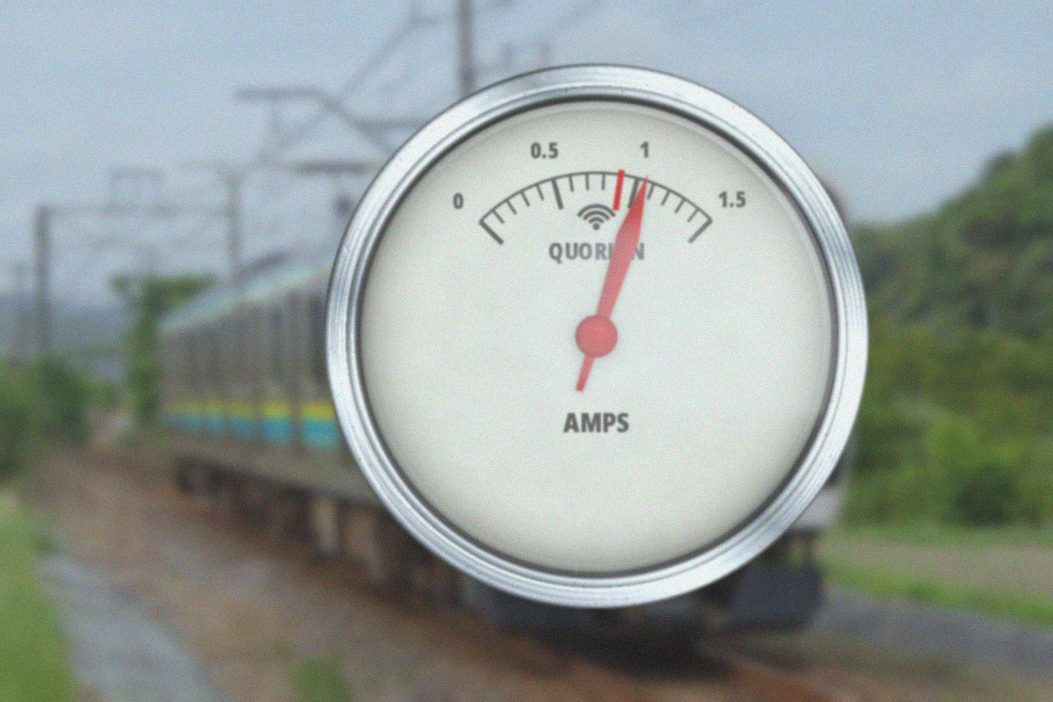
1.05 A
